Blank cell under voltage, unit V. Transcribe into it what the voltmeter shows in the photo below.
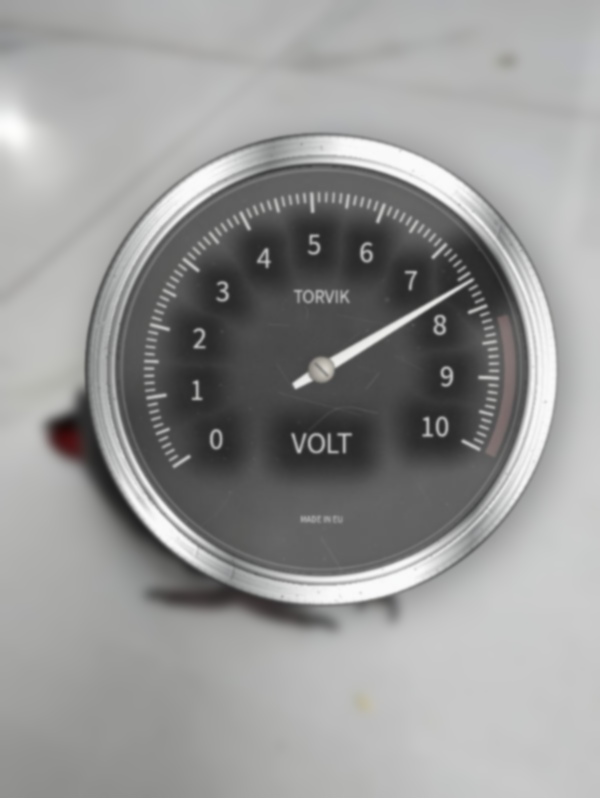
7.6 V
